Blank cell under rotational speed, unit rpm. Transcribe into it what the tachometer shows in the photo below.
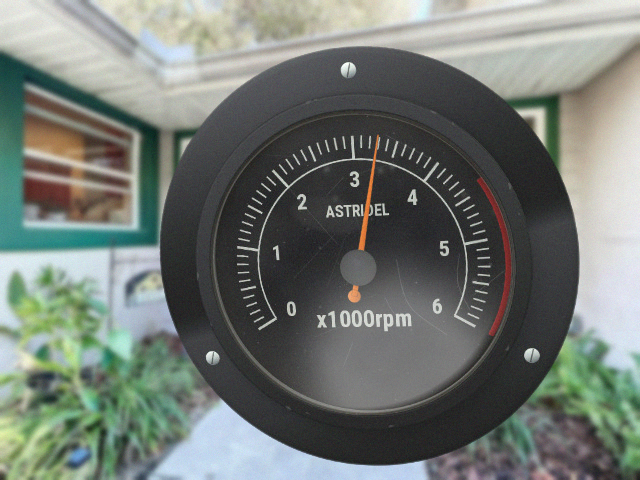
3300 rpm
